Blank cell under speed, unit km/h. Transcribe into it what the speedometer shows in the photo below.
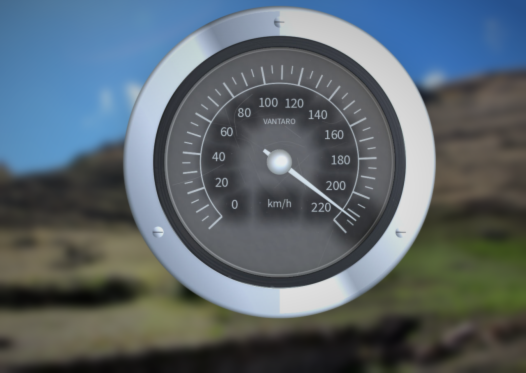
212.5 km/h
